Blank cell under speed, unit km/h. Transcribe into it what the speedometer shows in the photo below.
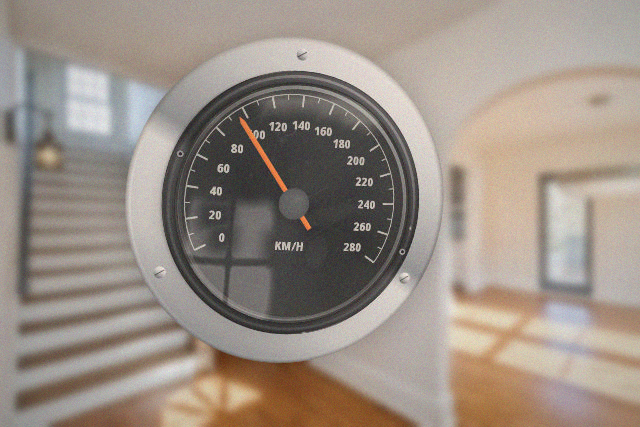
95 km/h
